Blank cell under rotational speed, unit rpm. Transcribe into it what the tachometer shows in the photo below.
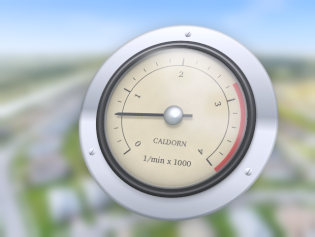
600 rpm
